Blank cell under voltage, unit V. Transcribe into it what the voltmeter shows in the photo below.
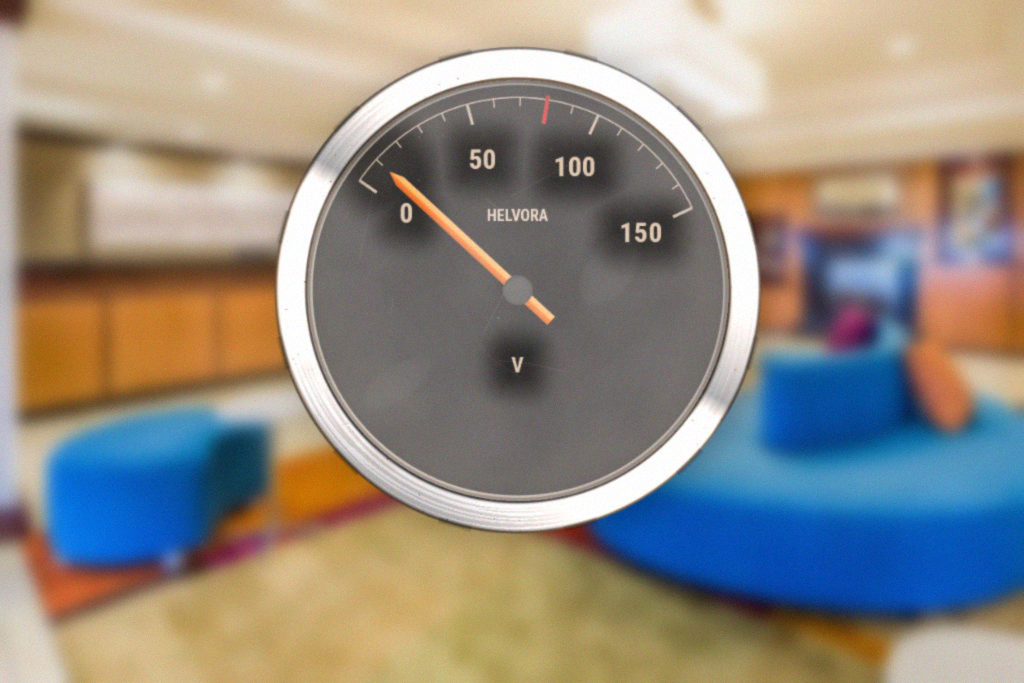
10 V
